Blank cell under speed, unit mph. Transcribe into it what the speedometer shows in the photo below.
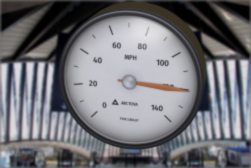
120 mph
